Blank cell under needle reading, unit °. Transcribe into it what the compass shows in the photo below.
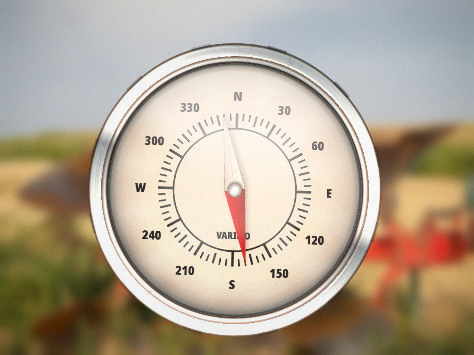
170 °
